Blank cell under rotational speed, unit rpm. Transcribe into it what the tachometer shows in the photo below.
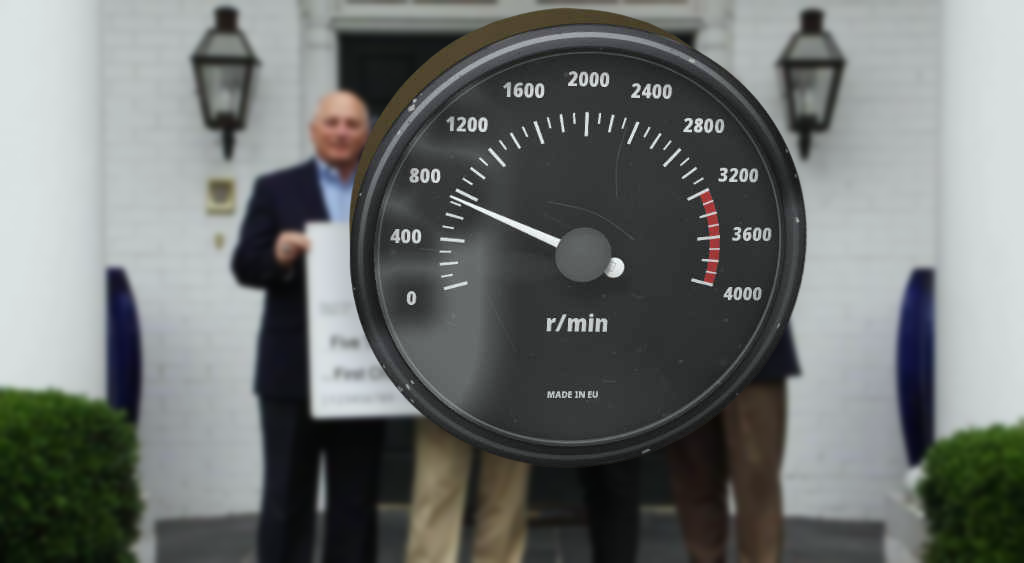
750 rpm
